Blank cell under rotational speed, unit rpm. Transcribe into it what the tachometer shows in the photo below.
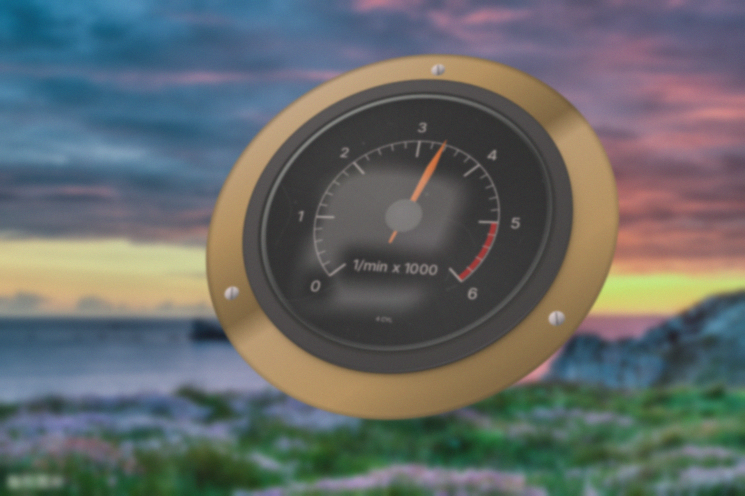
3400 rpm
